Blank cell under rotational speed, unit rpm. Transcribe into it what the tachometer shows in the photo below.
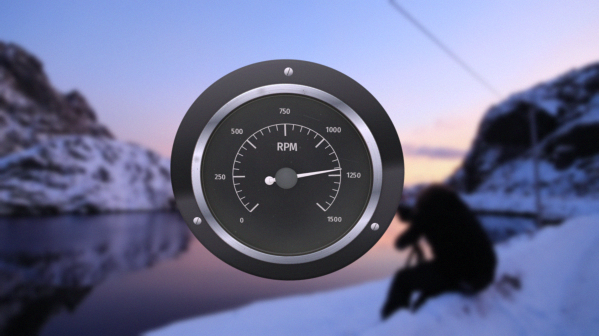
1200 rpm
